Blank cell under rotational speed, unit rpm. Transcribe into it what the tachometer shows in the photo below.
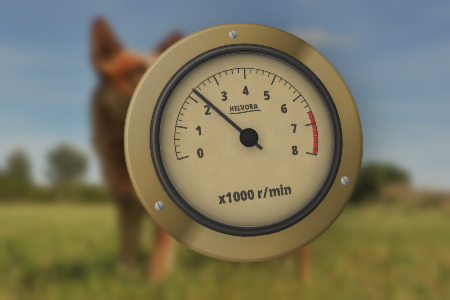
2200 rpm
